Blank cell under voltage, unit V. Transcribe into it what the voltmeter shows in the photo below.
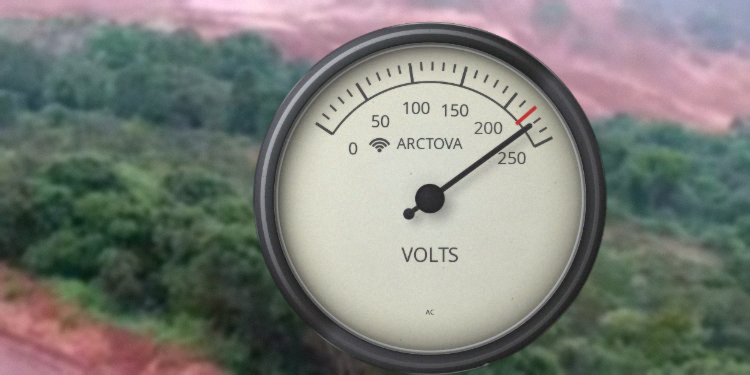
230 V
